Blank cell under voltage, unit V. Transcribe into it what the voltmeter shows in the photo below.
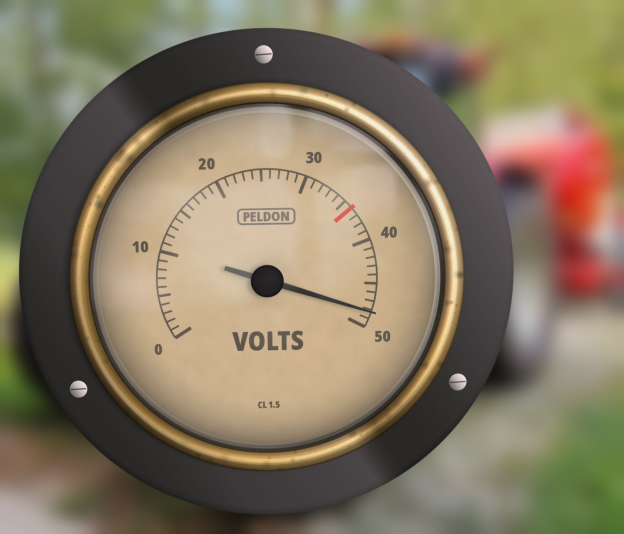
48 V
